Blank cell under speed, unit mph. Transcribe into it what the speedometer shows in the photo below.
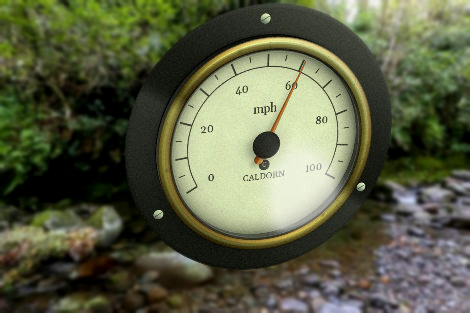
60 mph
